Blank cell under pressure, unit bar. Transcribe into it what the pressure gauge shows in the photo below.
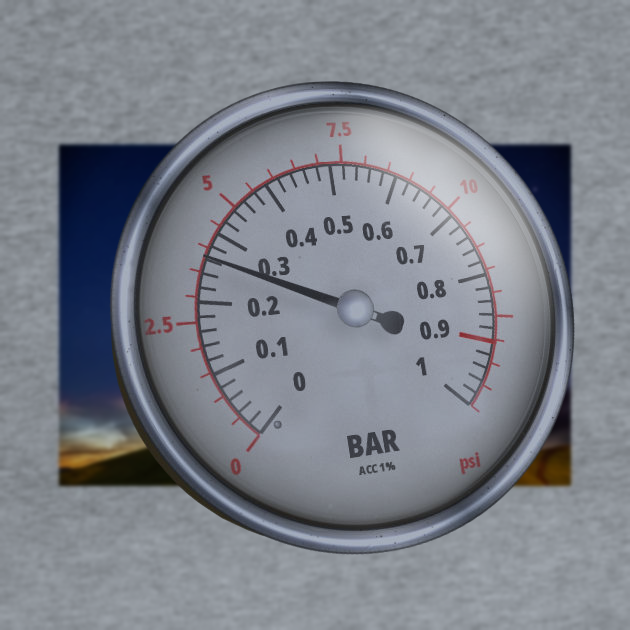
0.26 bar
